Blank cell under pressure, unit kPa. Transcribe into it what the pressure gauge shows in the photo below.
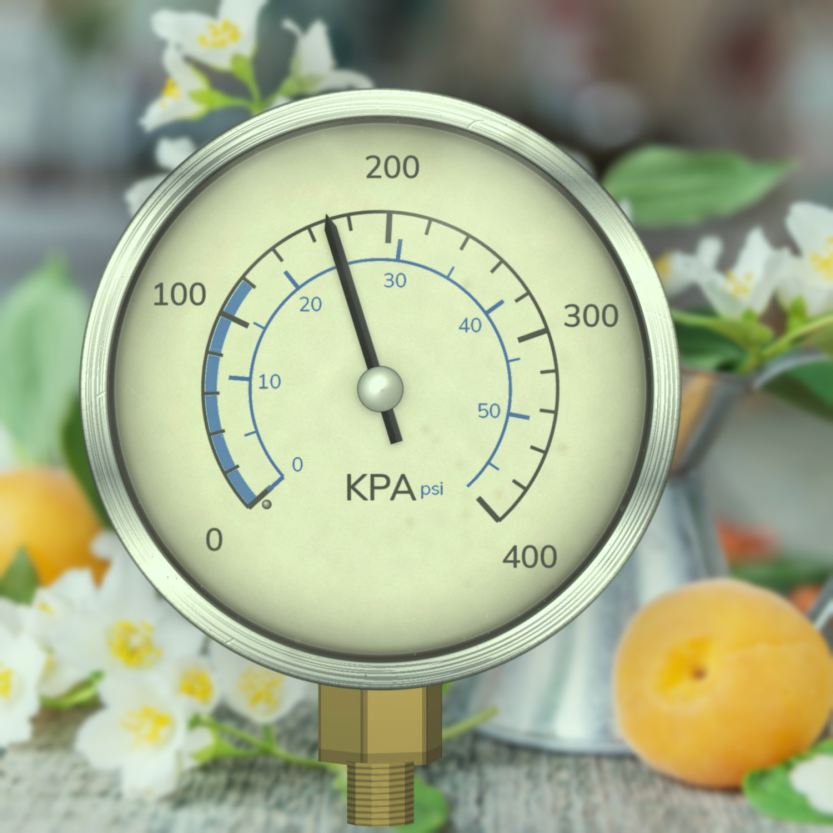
170 kPa
